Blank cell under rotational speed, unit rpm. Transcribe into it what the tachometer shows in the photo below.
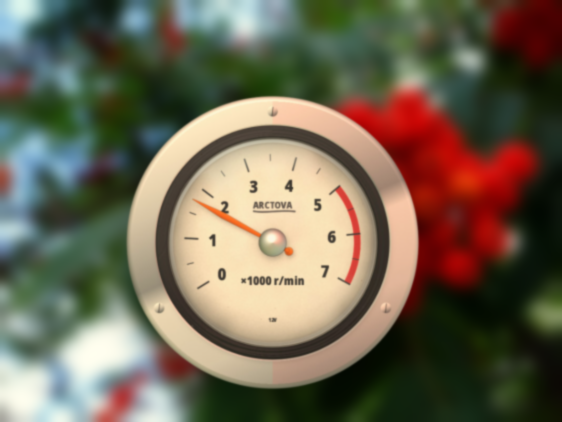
1750 rpm
